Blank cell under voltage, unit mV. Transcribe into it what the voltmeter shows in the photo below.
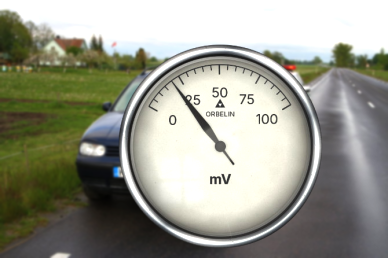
20 mV
